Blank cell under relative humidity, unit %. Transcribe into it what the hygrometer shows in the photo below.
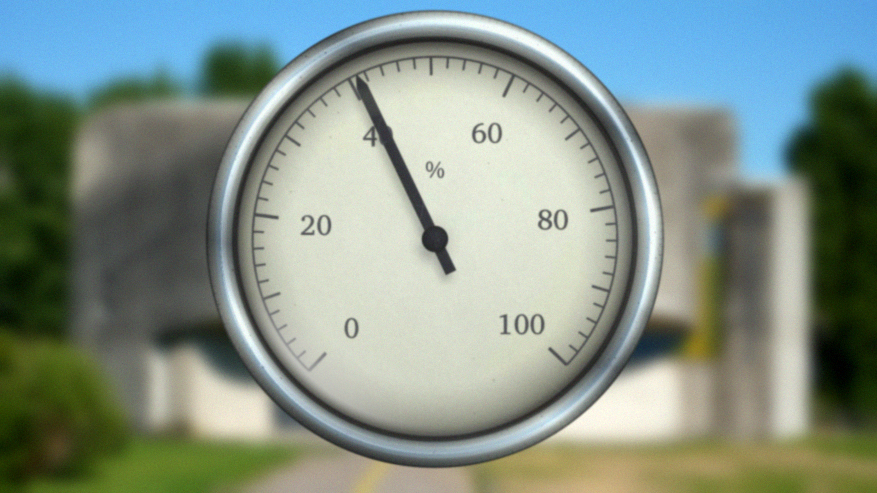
41 %
